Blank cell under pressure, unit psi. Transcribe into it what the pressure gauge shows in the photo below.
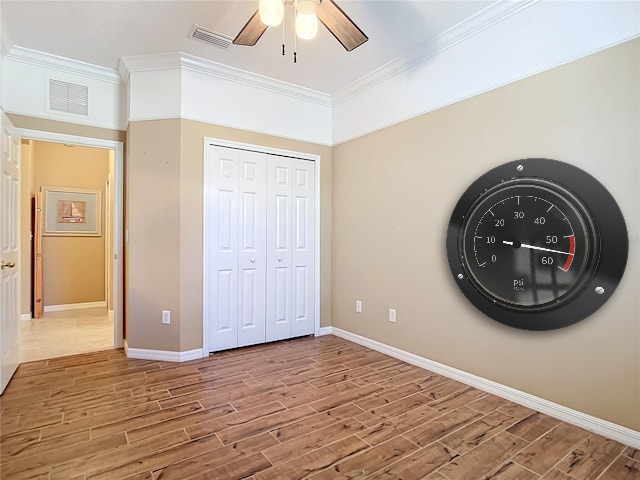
55 psi
